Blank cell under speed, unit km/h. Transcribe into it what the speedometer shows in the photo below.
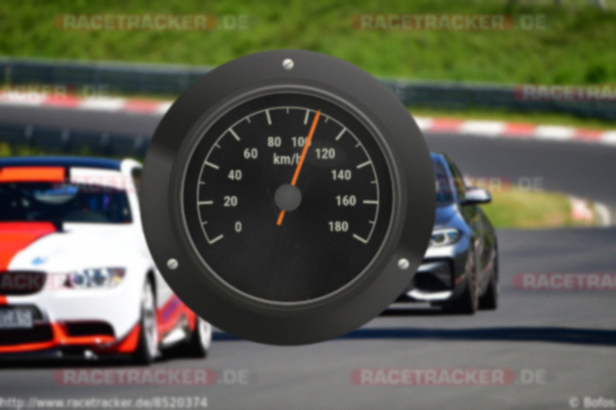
105 km/h
